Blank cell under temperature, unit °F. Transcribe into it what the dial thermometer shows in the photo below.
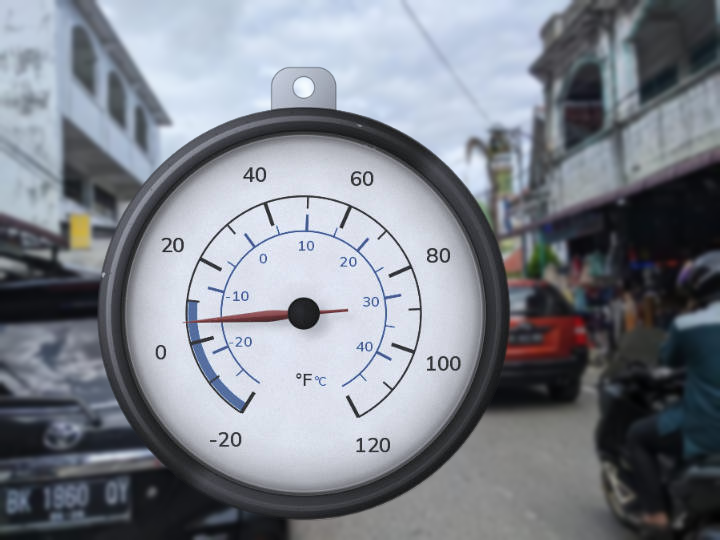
5 °F
